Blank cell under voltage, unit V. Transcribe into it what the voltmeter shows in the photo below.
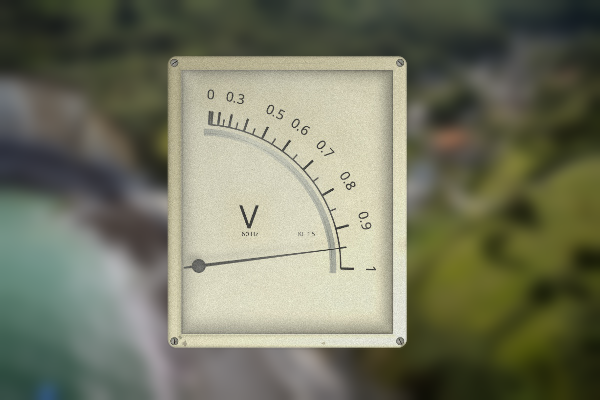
0.95 V
